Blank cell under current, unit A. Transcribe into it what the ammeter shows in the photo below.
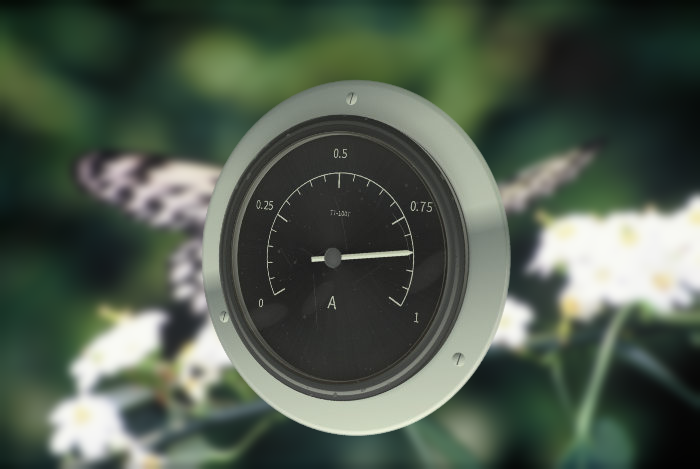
0.85 A
